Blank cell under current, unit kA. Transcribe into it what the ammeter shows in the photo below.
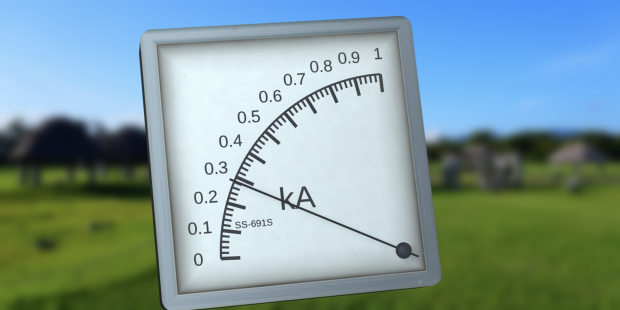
0.28 kA
